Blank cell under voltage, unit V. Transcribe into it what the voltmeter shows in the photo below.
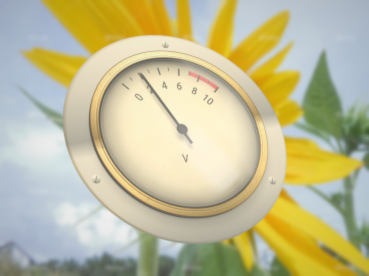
2 V
